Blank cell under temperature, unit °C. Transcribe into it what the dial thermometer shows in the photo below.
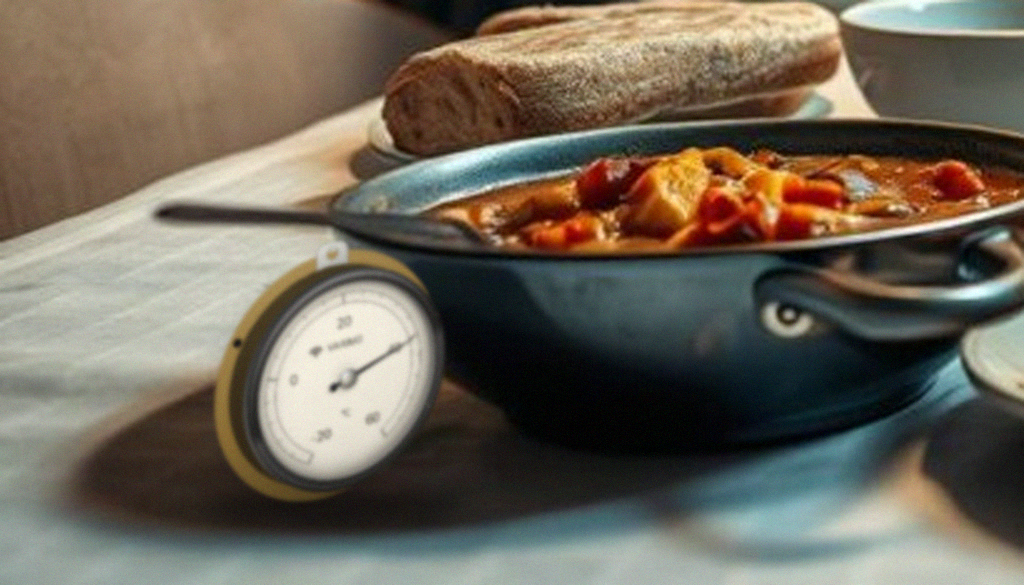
40 °C
